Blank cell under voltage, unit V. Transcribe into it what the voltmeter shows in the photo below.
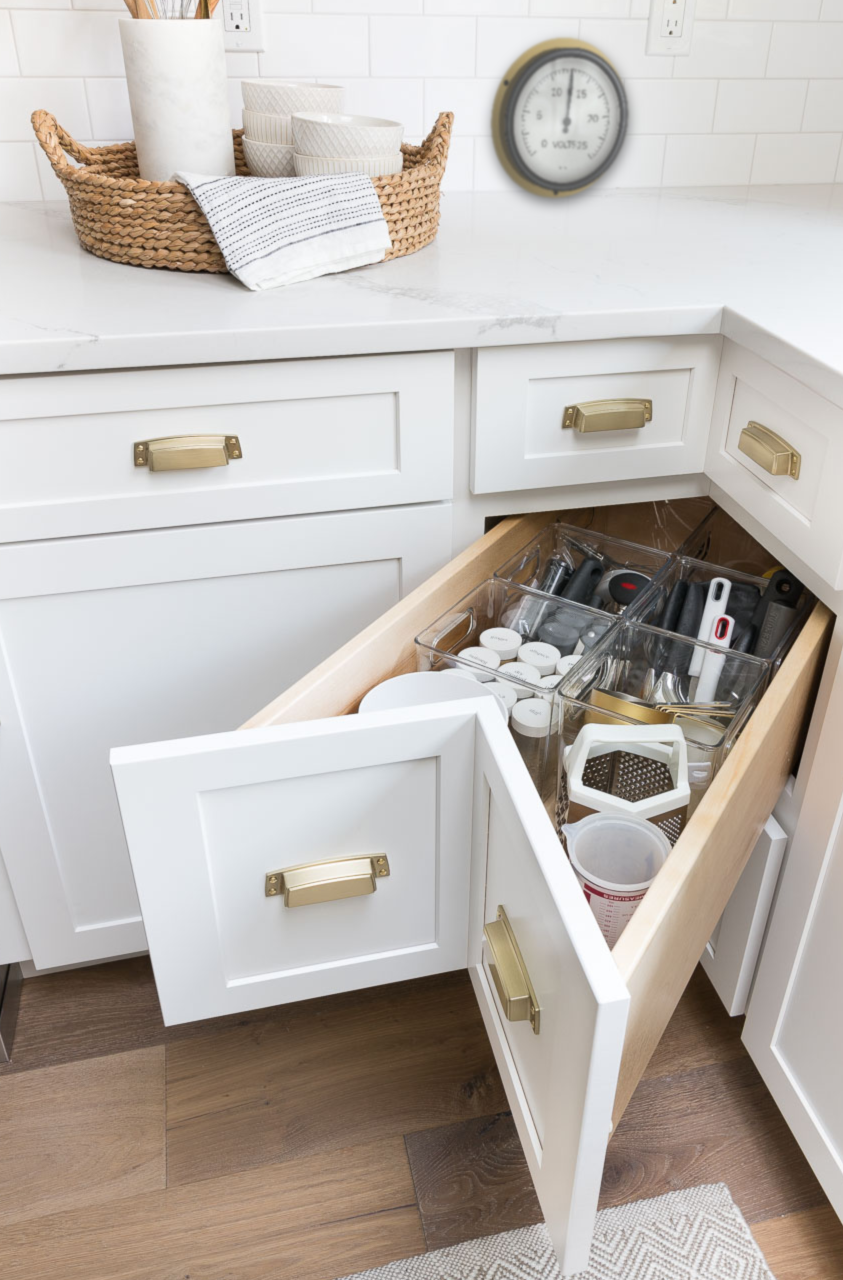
12.5 V
